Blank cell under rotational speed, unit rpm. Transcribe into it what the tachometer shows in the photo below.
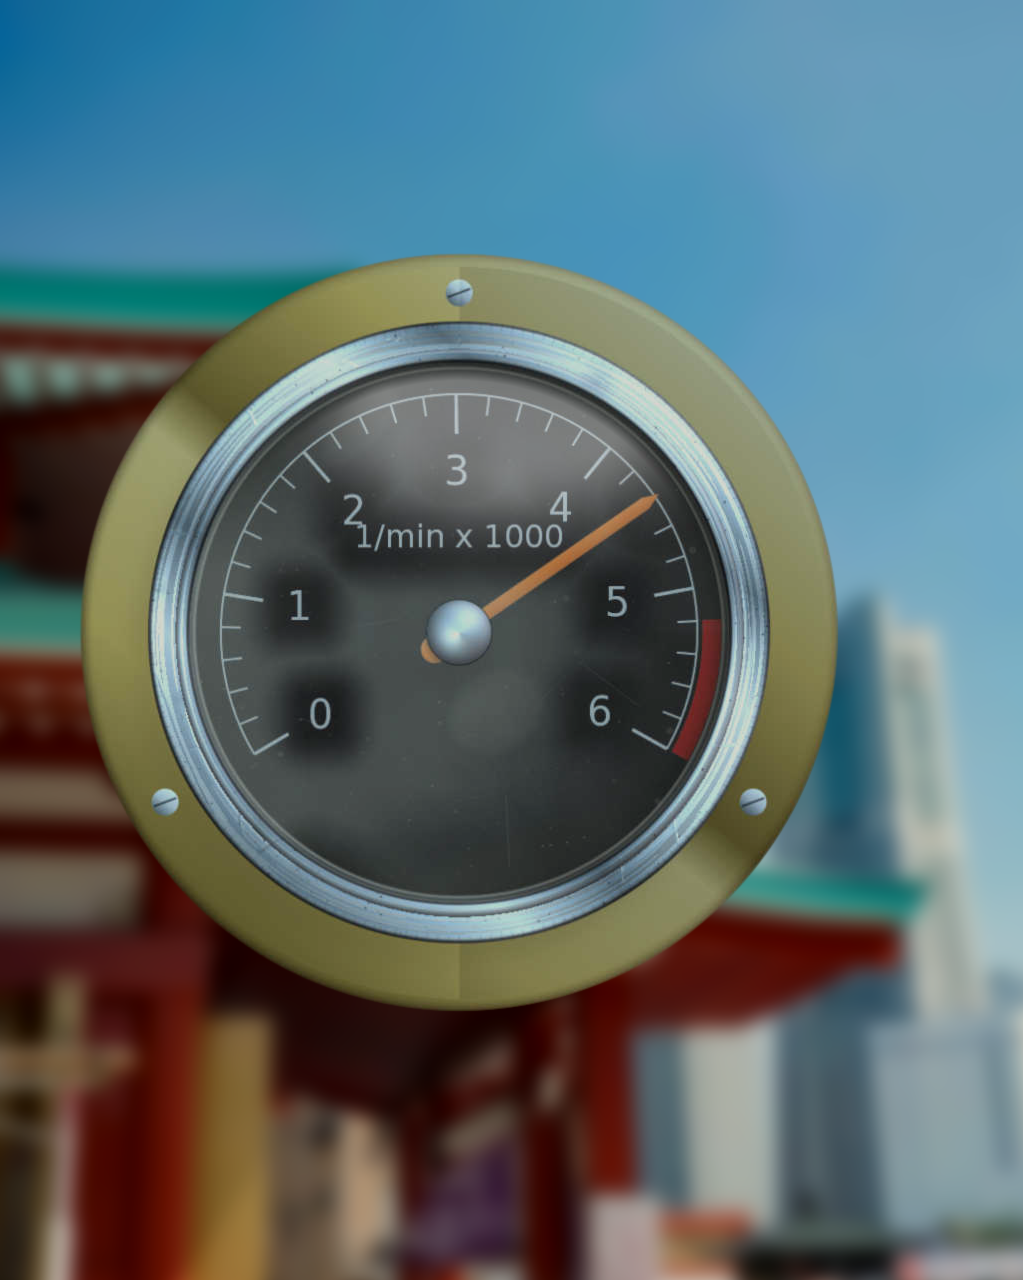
4400 rpm
